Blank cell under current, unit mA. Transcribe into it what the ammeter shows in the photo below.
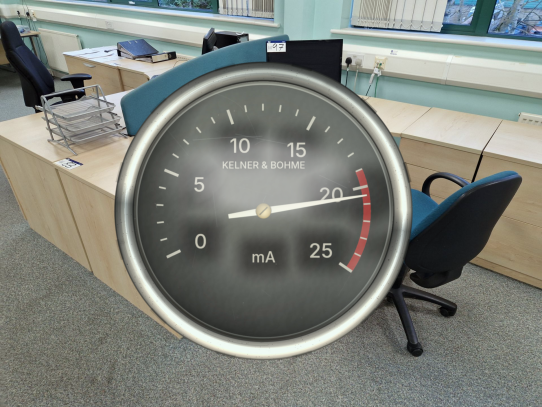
20.5 mA
